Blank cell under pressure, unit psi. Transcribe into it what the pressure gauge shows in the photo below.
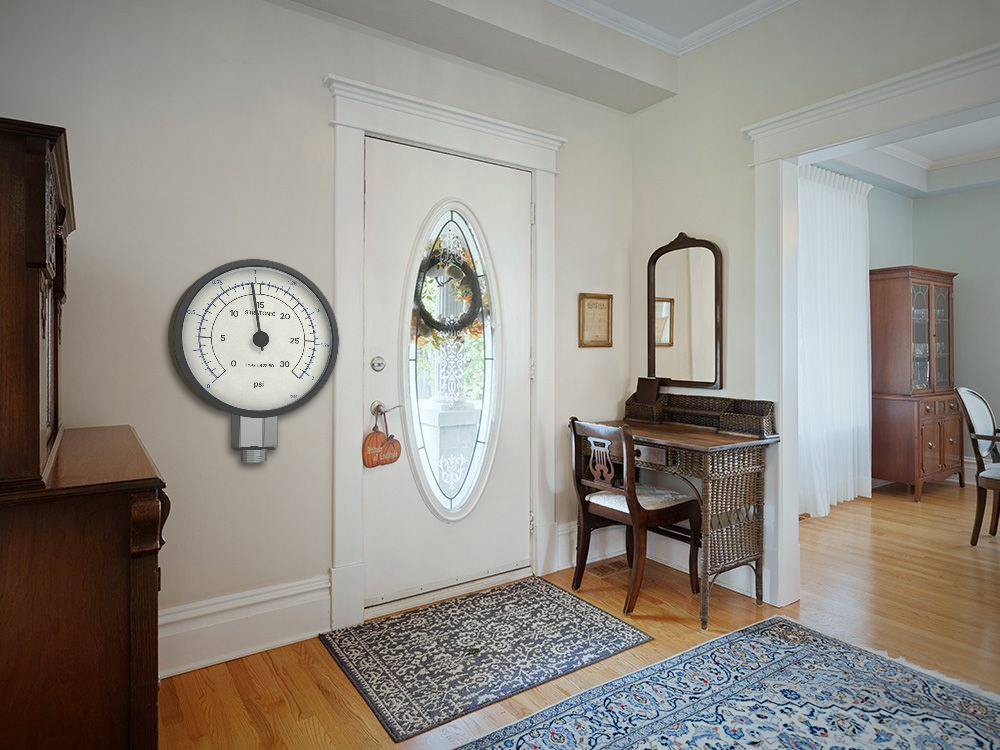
14 psi
